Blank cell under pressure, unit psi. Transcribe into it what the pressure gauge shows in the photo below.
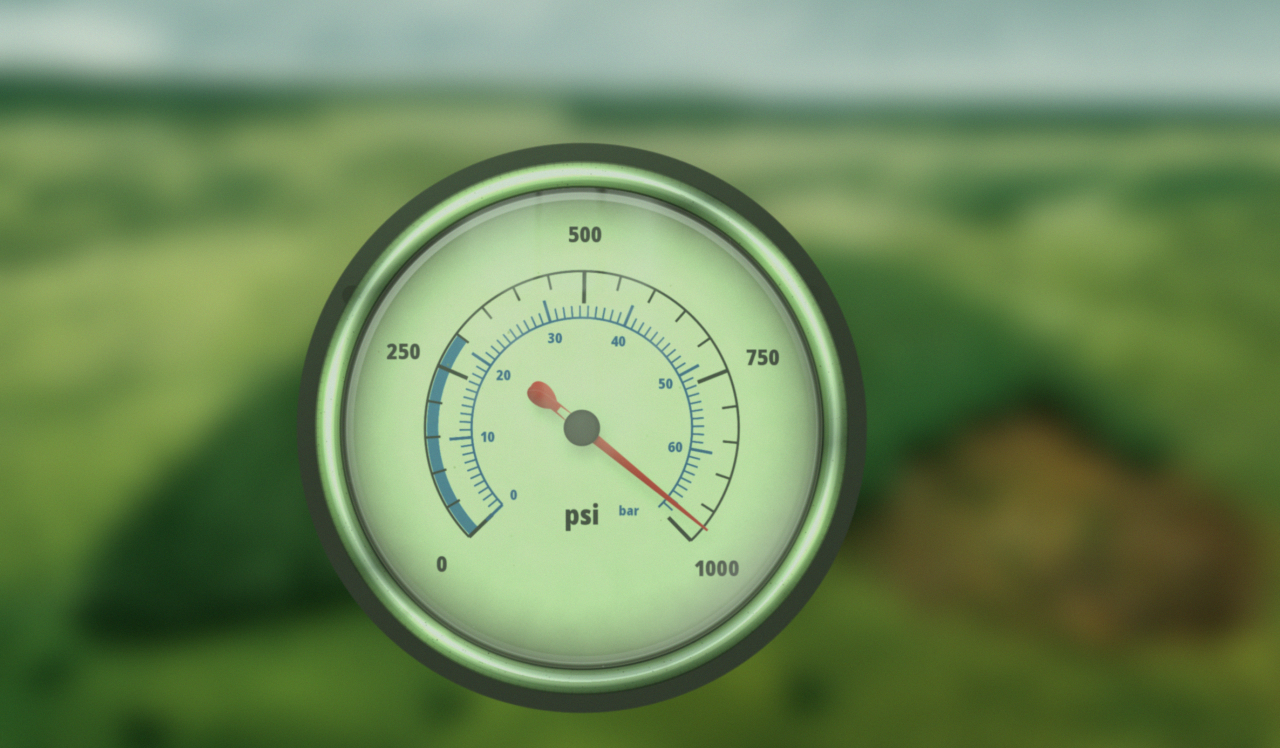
975 psi
